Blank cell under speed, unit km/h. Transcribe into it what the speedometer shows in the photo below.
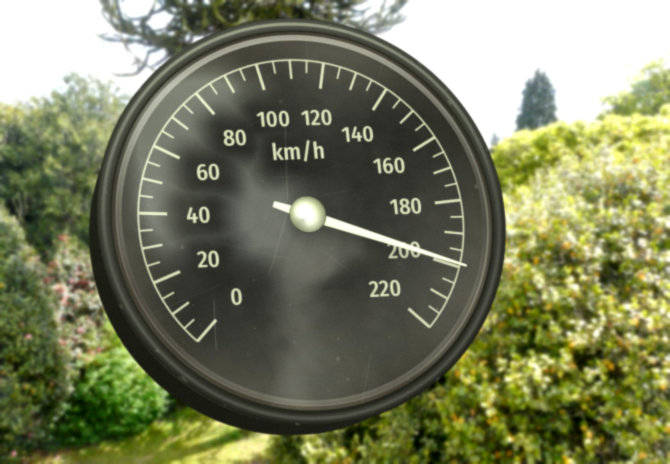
200 km/h
